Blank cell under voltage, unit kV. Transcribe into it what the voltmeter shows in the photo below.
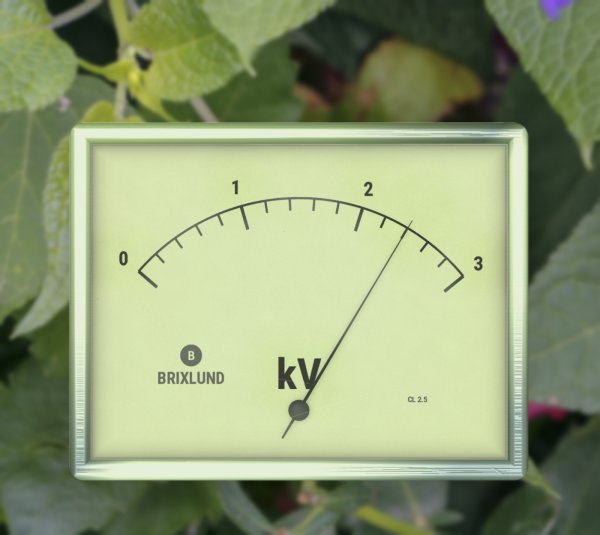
2.4 kV
